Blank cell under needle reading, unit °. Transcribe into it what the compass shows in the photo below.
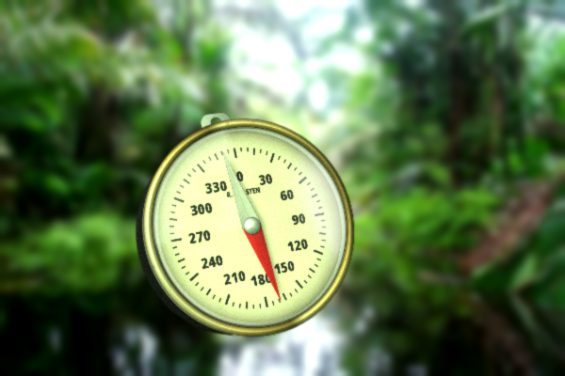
170 °
